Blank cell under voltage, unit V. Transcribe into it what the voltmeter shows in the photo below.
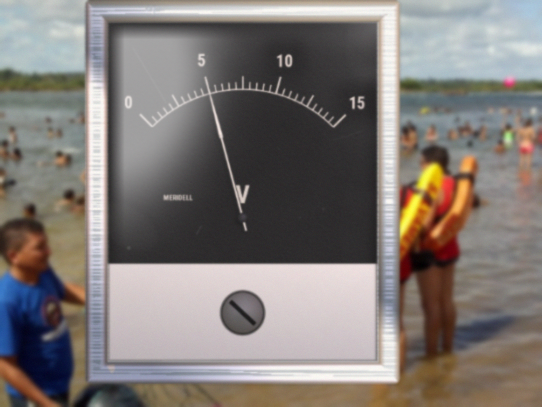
5 V
